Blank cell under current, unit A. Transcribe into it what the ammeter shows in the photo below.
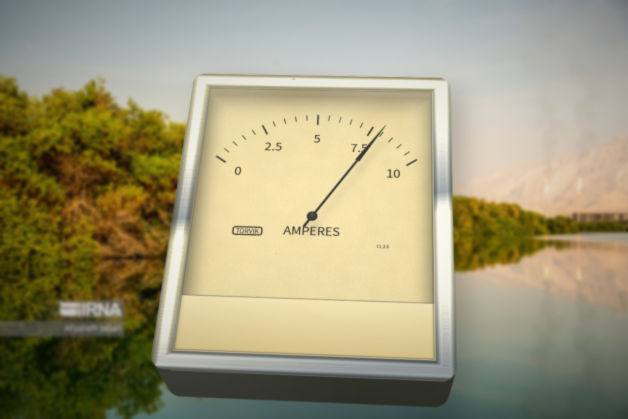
8 A
